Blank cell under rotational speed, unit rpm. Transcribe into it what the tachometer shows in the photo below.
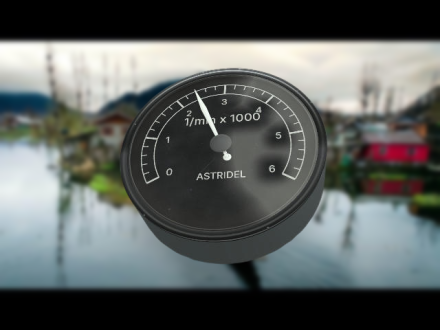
2400 rpm
